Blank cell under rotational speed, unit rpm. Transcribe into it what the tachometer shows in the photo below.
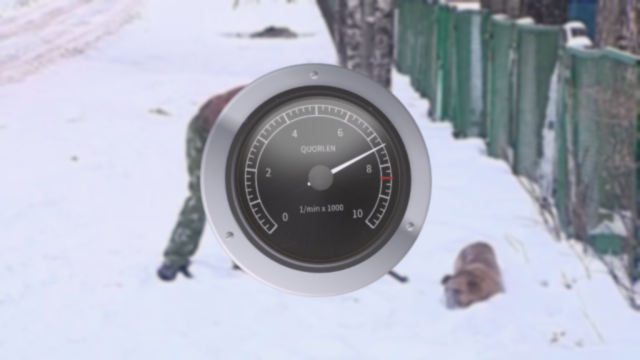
7400 rpm
